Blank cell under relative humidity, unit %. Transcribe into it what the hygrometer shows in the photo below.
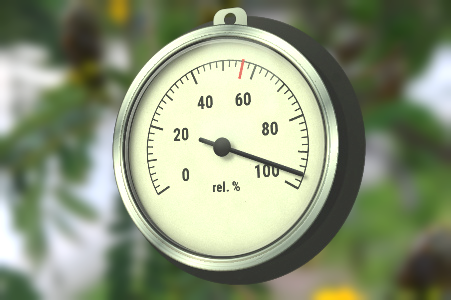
96 %
